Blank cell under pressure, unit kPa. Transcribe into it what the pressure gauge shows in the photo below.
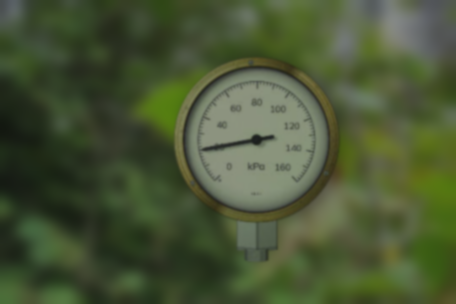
20 kPa
